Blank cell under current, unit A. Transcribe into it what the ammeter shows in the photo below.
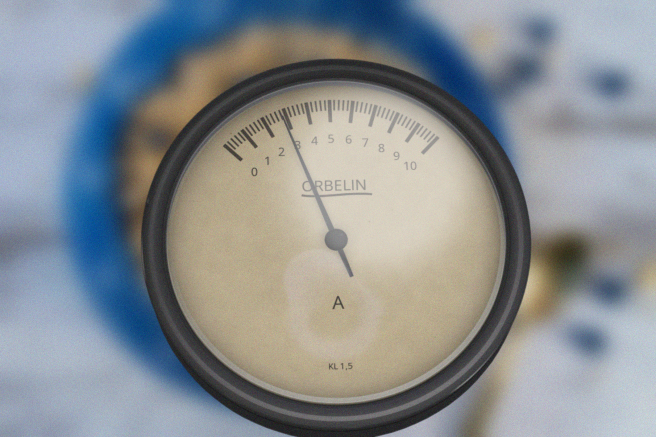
2.8 A
